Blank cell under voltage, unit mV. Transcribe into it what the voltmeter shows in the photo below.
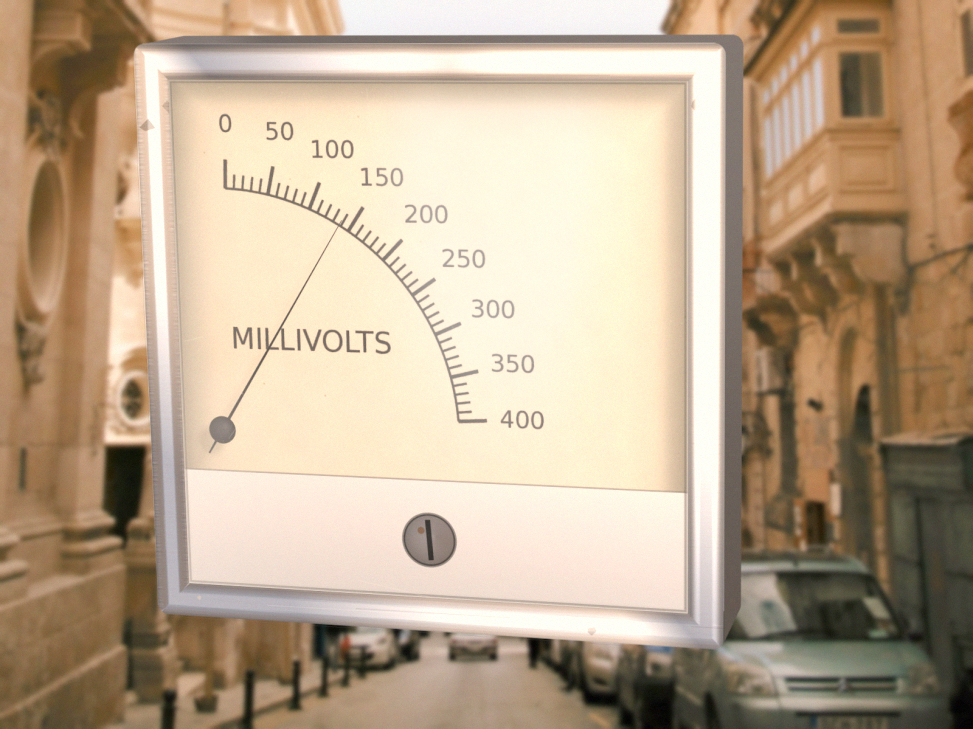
140 mV
